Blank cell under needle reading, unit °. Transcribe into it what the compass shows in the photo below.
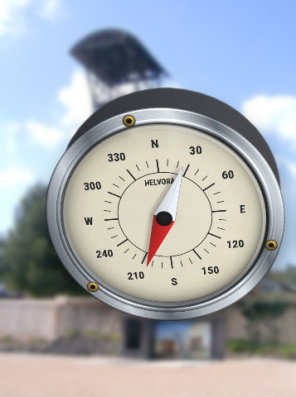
205 °
